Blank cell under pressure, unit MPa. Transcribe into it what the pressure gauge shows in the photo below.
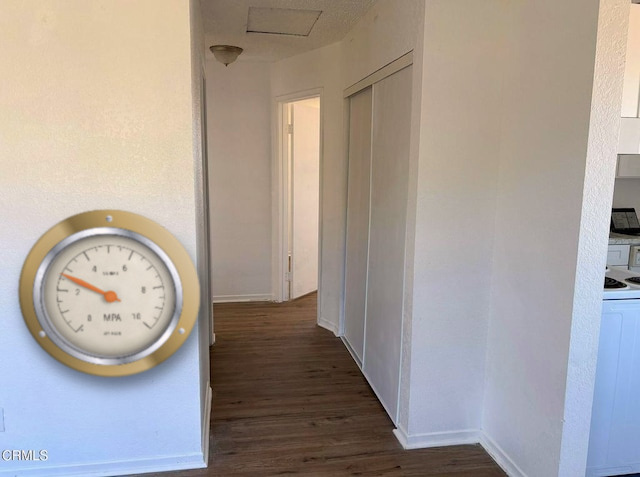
2.75 MPa
